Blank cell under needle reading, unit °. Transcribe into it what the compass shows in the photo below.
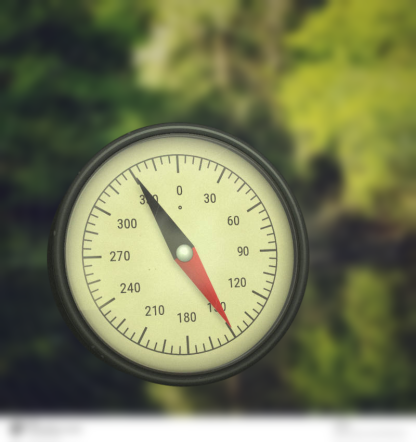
150 °
